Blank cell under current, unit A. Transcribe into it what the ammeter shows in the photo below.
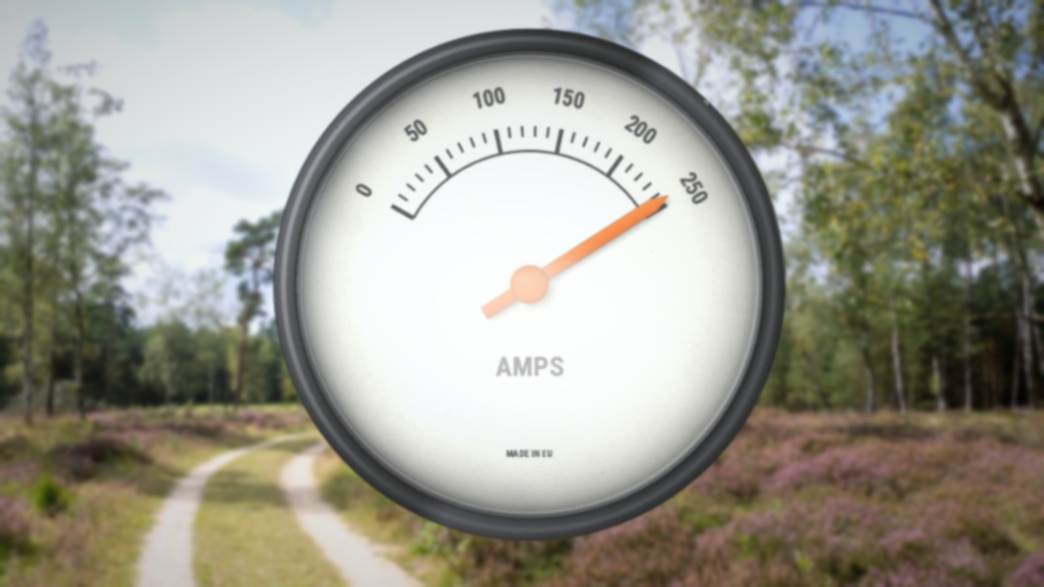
245 A
